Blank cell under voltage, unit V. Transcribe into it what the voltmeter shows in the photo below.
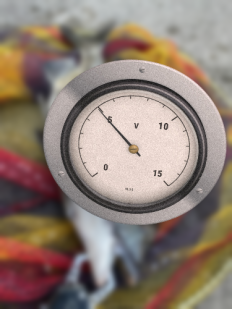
5 V
